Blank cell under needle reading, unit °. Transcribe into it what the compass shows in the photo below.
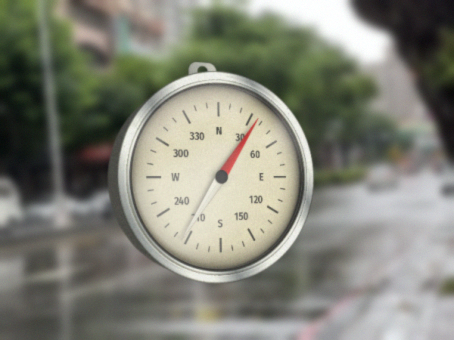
35 °
